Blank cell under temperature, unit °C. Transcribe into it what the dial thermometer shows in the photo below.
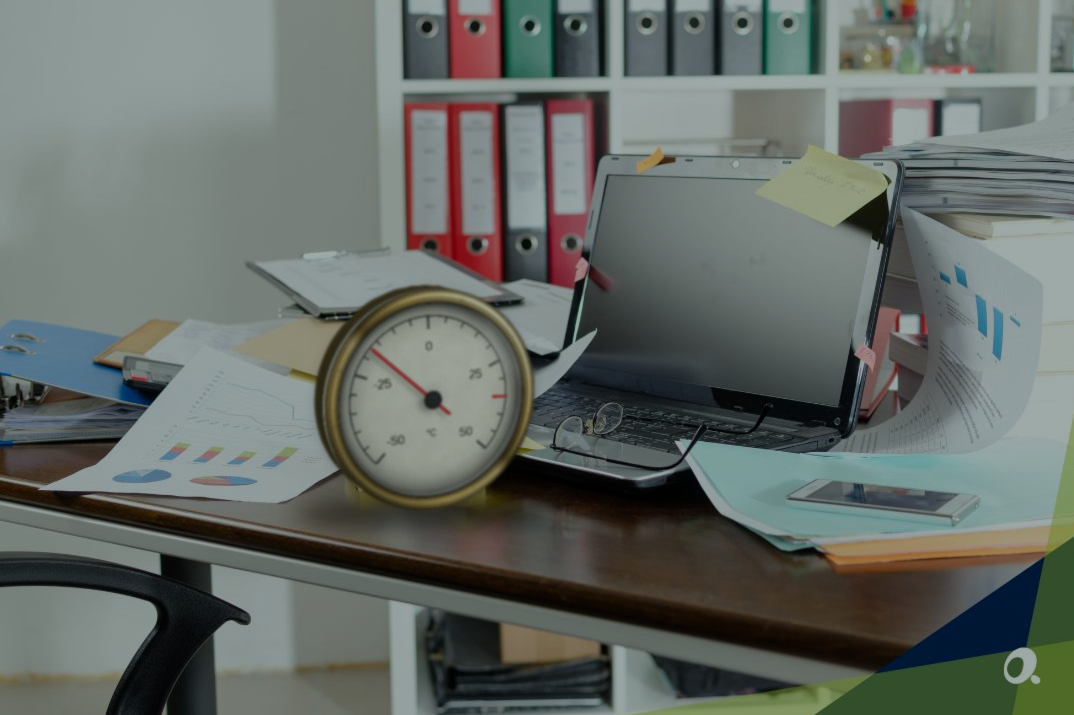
-17.5 °C
